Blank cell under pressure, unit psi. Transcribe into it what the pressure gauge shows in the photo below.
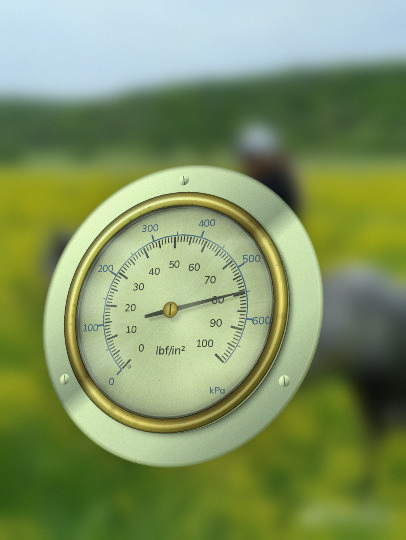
80 psi
